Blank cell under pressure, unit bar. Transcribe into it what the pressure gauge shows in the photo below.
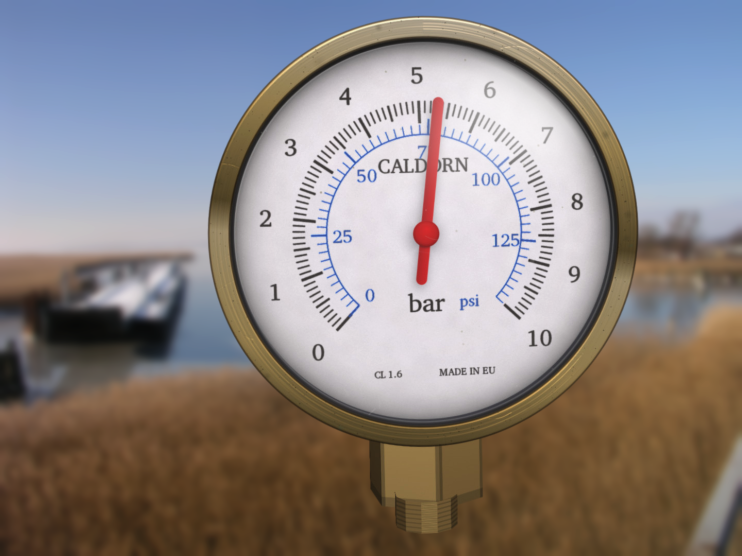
5.3 bar
